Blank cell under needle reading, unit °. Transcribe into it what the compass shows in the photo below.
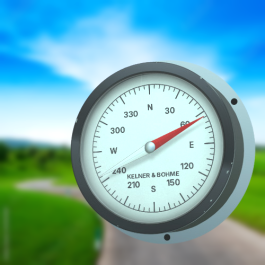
65 °
